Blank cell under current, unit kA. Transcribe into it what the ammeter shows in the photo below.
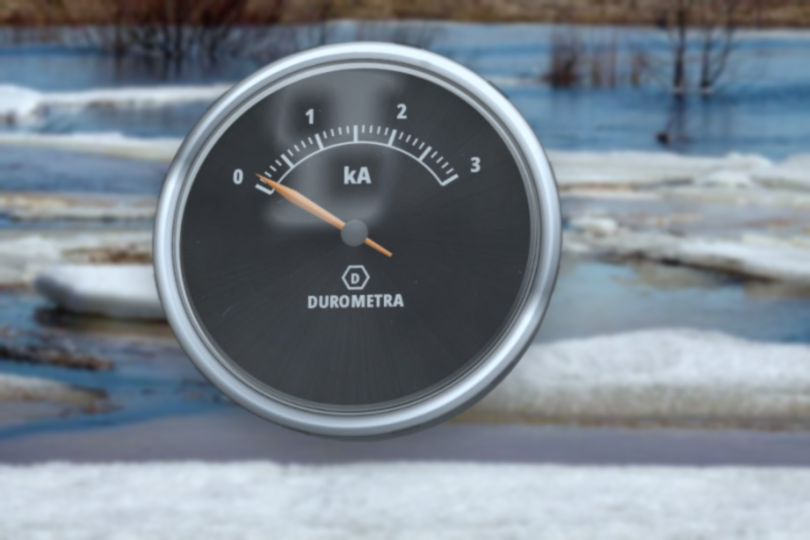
0.1 kA
